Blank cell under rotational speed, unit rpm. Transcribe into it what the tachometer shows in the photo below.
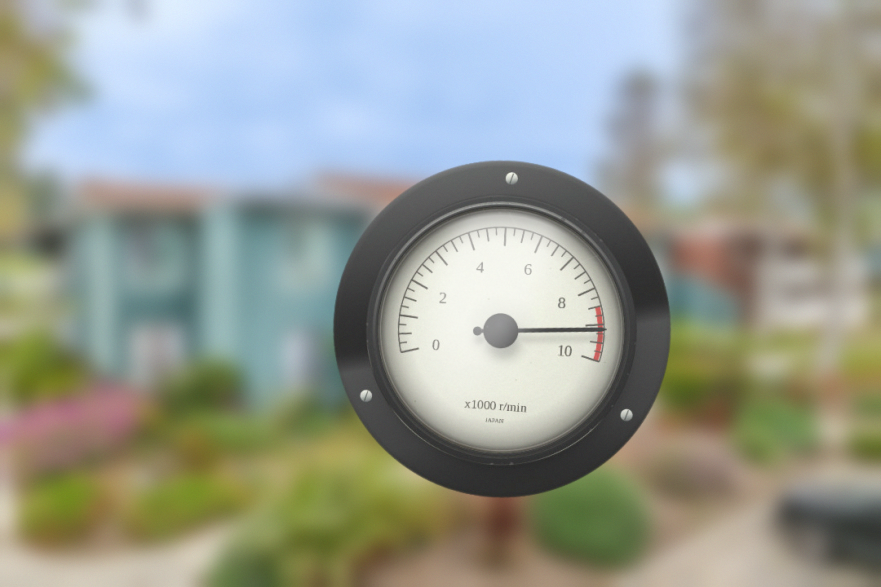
9125 rpm
